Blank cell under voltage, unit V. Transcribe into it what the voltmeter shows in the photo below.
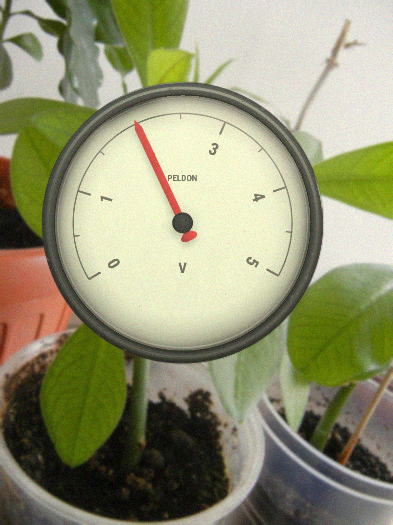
2 V
